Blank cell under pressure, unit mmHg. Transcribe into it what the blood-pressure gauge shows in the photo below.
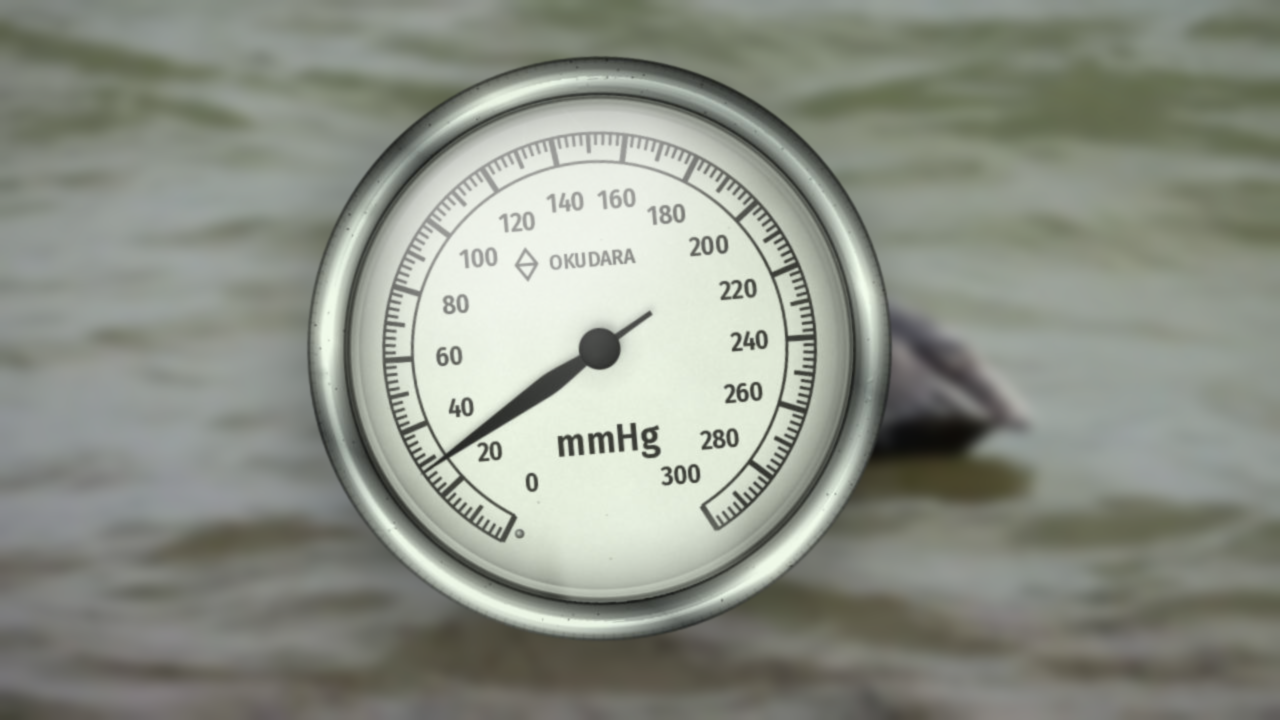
28 mmHg
